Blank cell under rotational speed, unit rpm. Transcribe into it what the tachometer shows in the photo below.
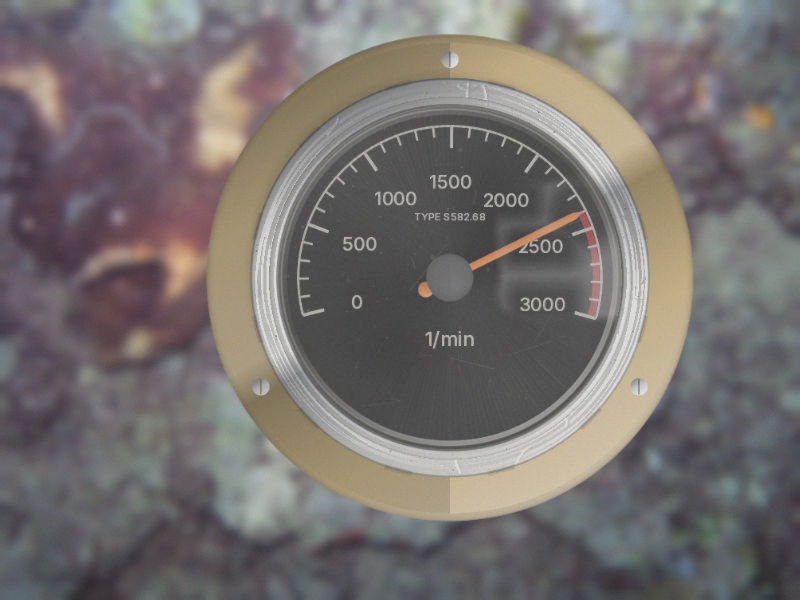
2400 rpm
